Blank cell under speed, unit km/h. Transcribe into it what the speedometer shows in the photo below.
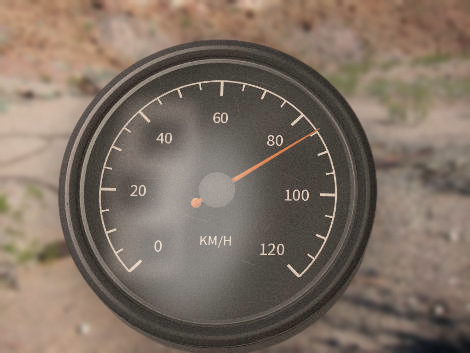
85 km/h
